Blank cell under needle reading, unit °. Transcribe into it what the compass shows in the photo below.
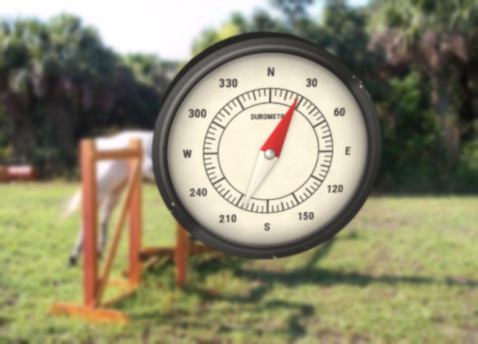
25 °
